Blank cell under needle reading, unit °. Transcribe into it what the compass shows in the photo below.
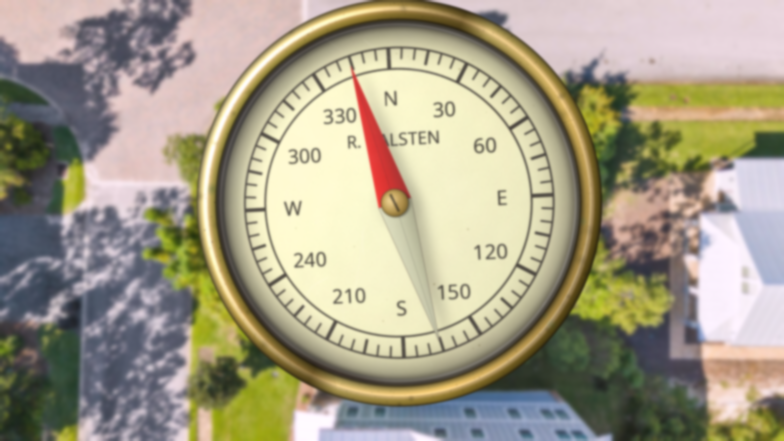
345 °
